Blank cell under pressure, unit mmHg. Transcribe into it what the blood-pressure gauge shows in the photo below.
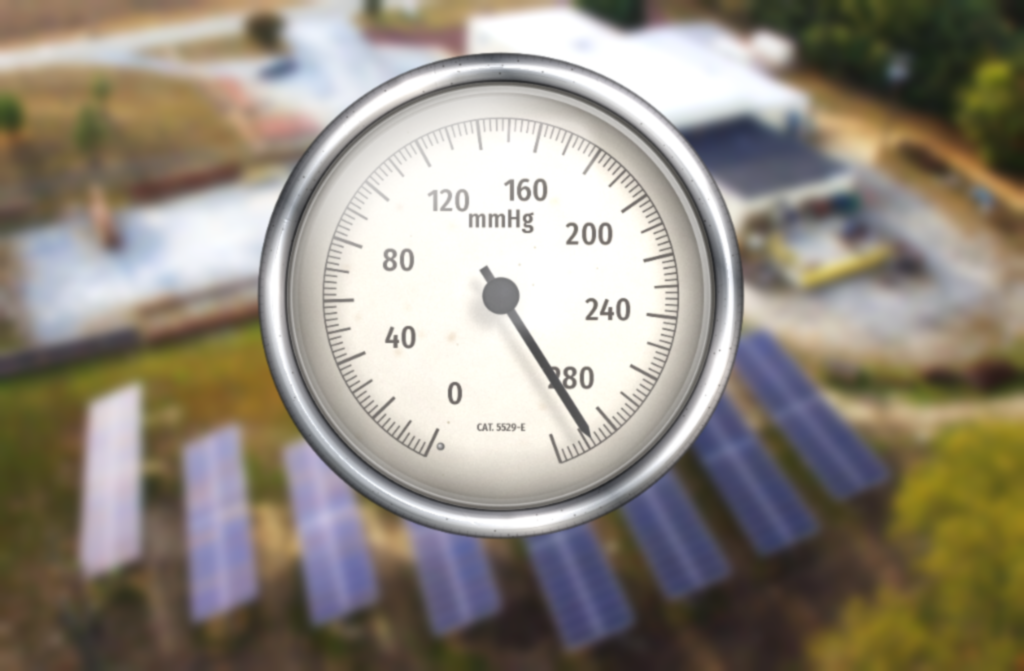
288 mmHg
